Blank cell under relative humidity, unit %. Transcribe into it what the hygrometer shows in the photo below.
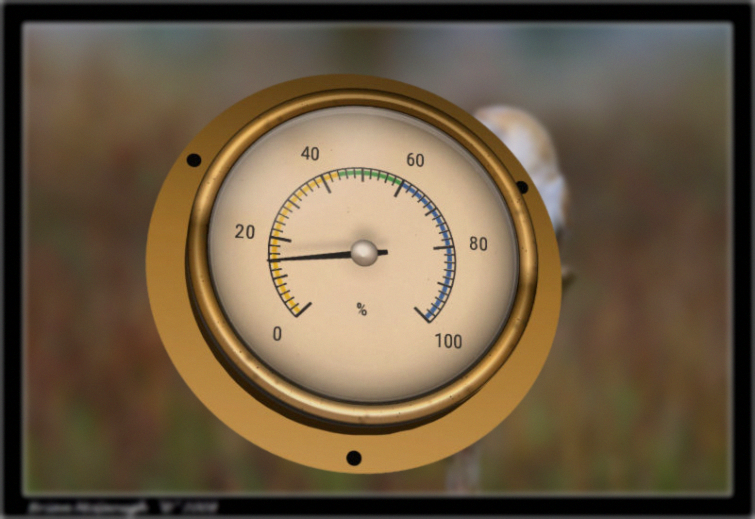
14 %
